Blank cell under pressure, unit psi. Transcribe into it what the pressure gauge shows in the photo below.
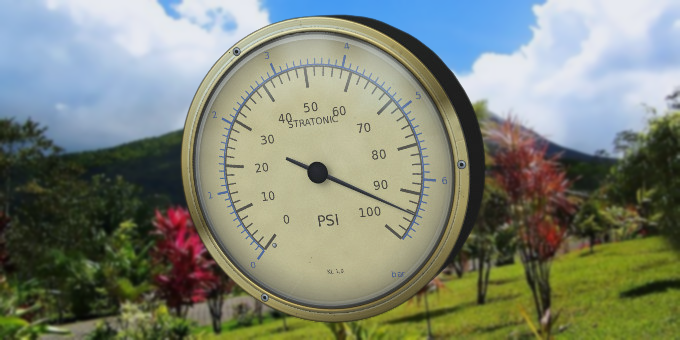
94 psi
